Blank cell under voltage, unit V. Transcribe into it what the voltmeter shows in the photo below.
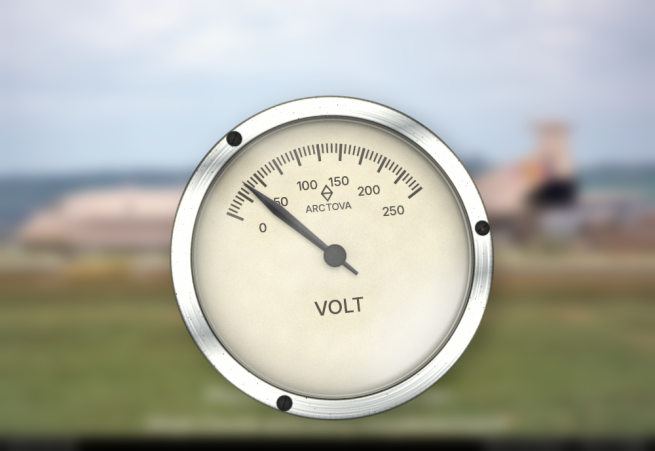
35 V
